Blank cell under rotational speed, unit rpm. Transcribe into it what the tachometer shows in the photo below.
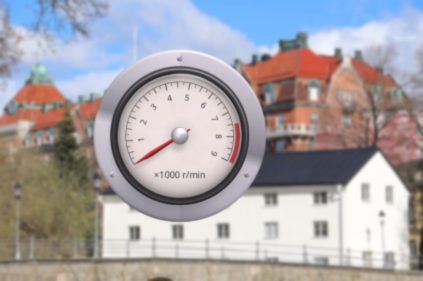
0 rpm
